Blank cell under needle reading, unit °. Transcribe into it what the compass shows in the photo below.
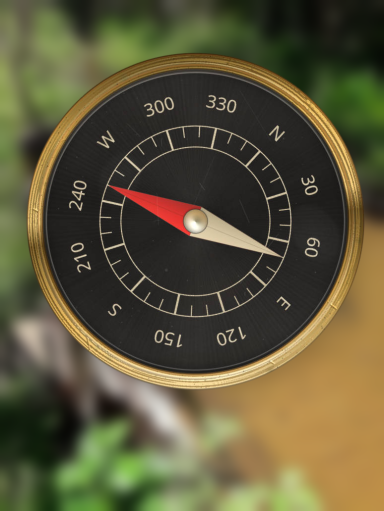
250 °
